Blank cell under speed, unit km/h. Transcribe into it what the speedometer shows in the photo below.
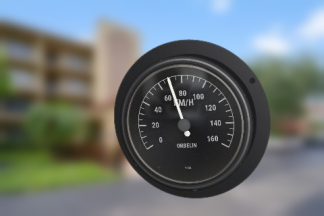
70 km/h
